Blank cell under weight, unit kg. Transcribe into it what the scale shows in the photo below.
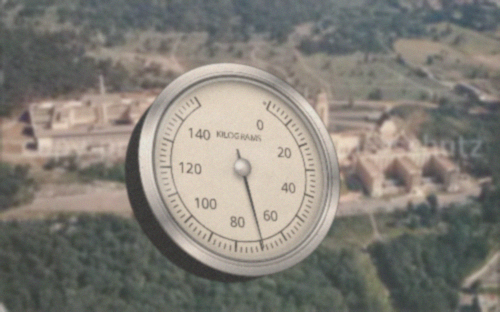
70 kg
